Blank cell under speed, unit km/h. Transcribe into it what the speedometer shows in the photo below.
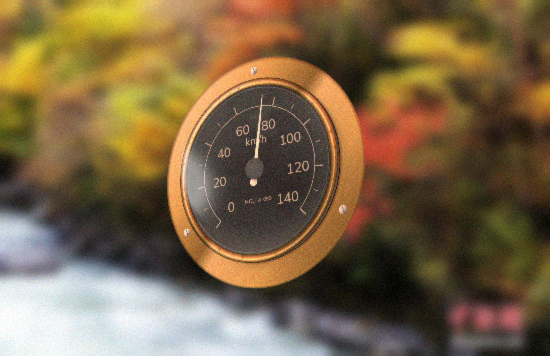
75 km/h
